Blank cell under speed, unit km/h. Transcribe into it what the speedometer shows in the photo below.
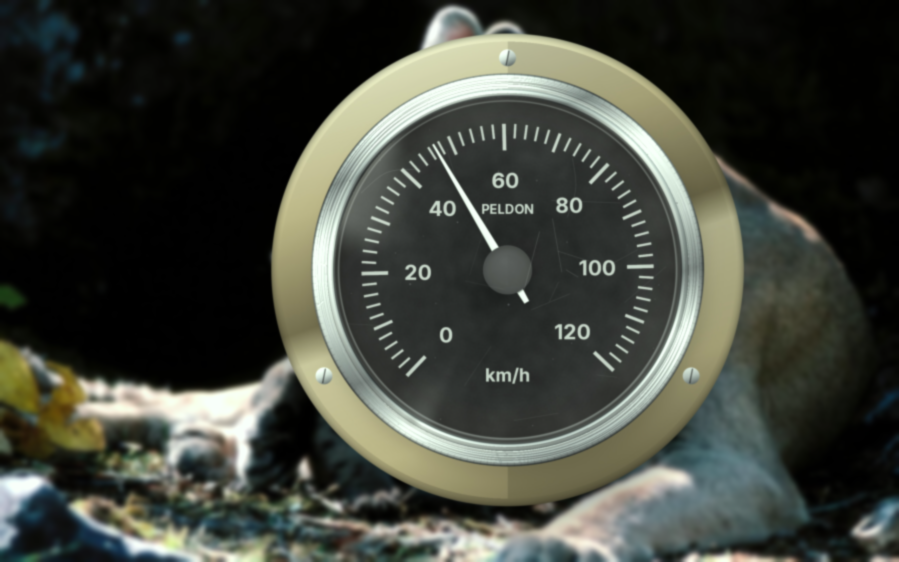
47 km/h
